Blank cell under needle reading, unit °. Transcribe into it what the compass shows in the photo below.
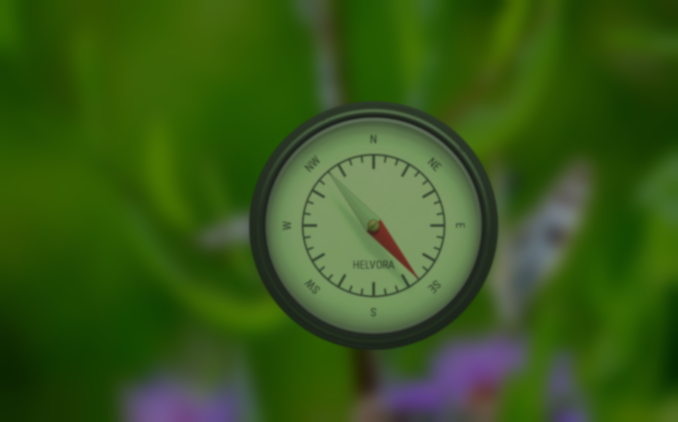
140 °
